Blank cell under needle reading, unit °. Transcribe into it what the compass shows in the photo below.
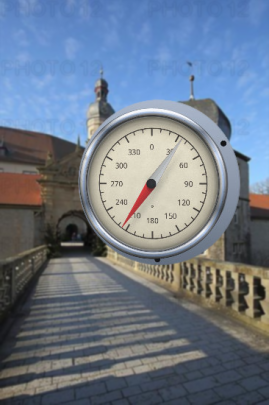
215 °
